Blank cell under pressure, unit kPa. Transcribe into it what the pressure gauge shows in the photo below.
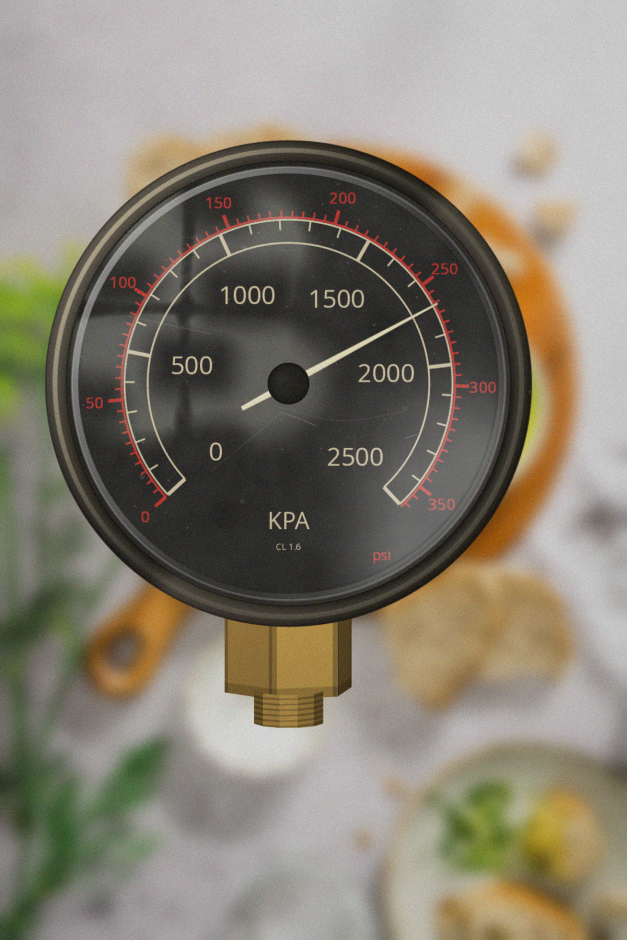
1800 kPa
